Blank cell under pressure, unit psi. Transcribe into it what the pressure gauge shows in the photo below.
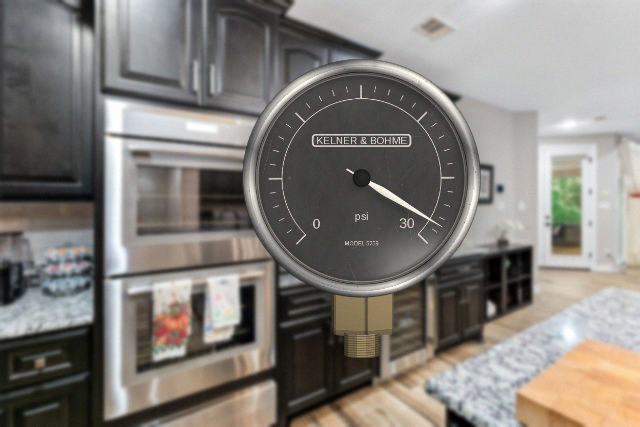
28.5 psi
